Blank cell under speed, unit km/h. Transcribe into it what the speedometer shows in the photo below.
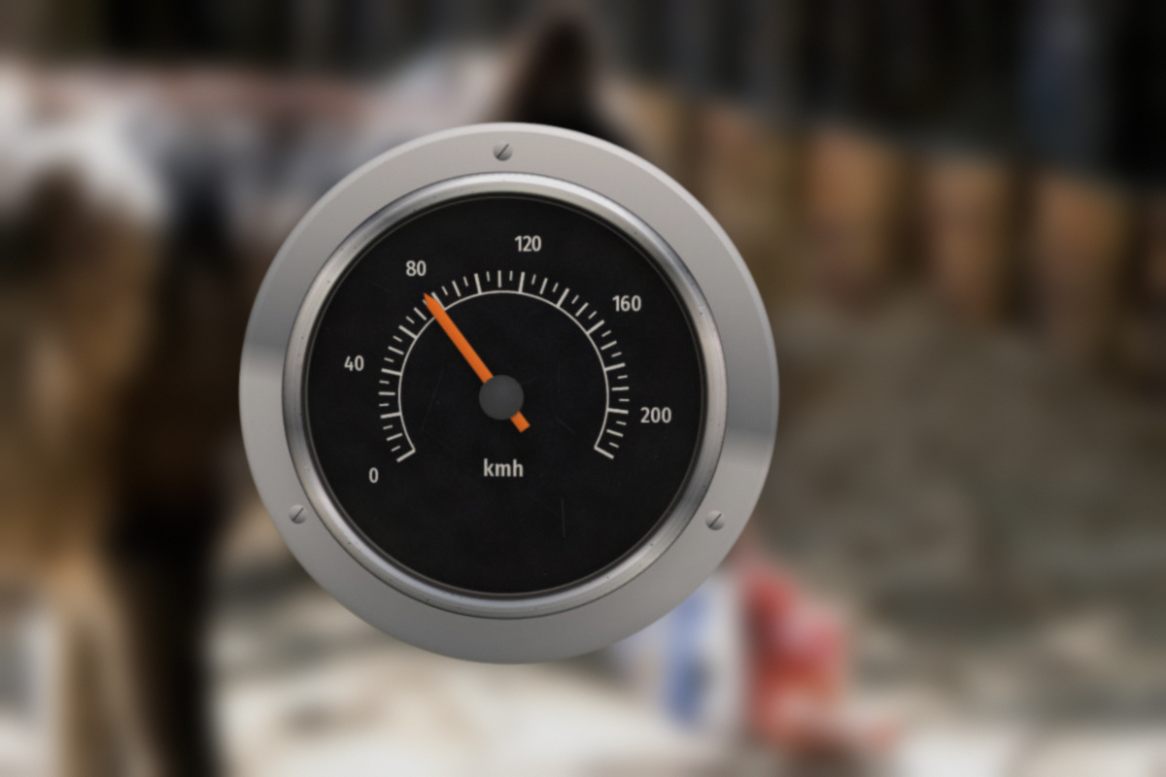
77.5 km/h
